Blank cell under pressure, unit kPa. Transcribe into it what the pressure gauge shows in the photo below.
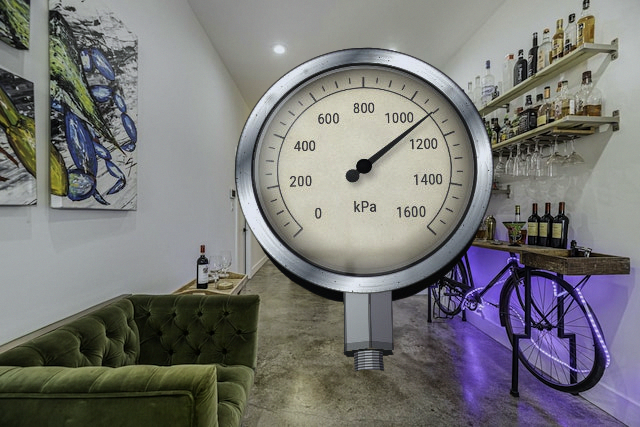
1100 kPa
